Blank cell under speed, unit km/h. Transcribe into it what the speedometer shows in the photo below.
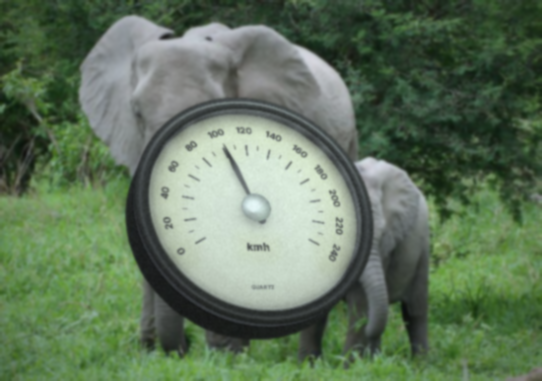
100 km/h
